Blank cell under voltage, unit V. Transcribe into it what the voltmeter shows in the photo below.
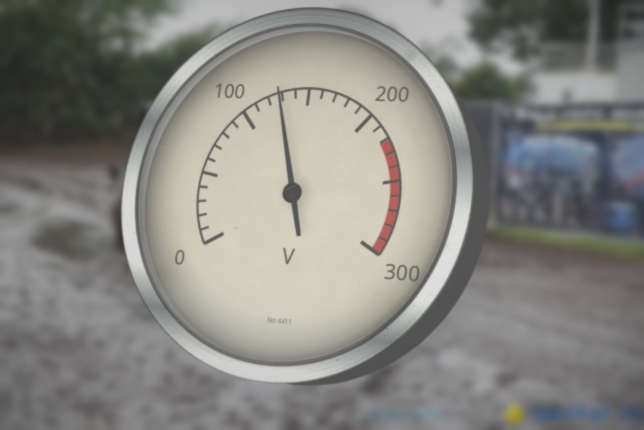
130 V
